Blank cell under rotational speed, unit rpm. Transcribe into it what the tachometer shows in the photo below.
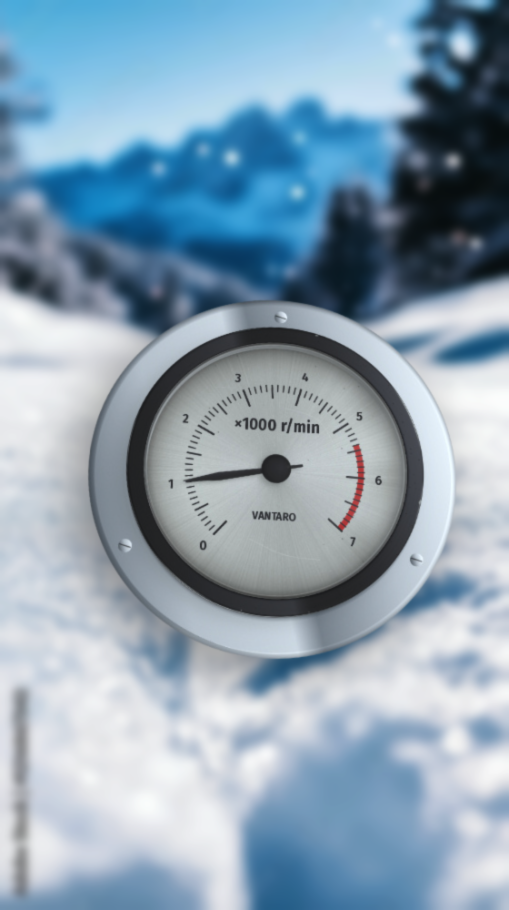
1000 rpm
